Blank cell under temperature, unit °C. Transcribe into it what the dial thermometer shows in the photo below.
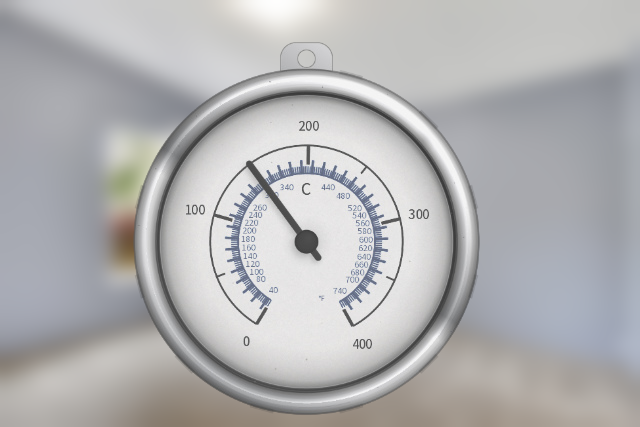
150 °C
